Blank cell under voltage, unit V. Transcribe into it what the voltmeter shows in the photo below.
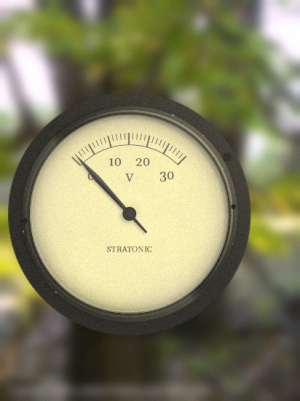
1 V
